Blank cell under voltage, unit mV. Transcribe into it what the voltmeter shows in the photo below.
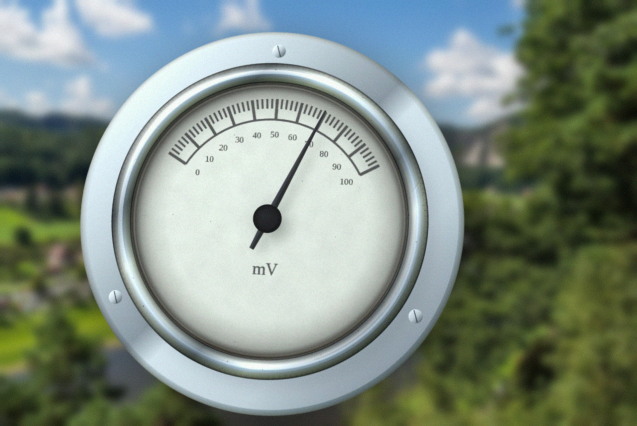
70 mV
